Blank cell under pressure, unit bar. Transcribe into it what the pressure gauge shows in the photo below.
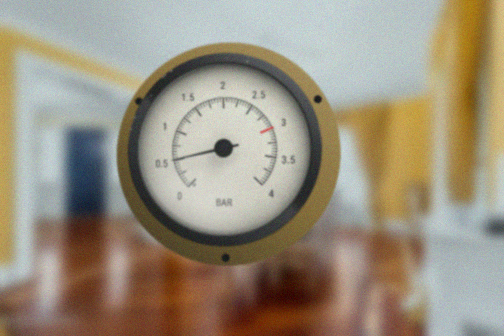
0.5 bar
